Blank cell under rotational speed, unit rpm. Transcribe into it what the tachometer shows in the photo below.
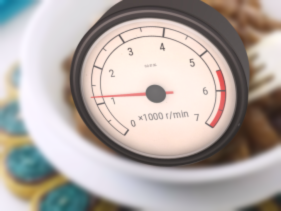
1250 rpm
